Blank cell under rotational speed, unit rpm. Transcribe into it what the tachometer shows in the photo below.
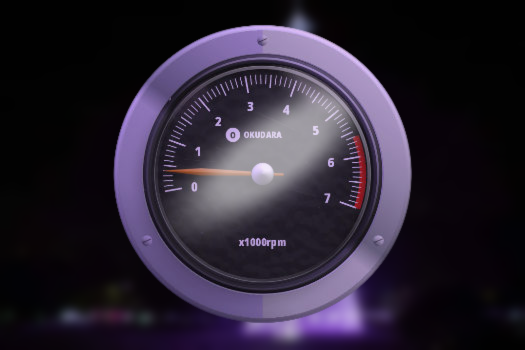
400 rpm
